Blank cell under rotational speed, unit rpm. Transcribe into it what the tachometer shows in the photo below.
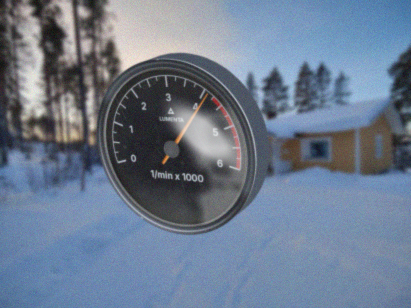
4125 rpm
